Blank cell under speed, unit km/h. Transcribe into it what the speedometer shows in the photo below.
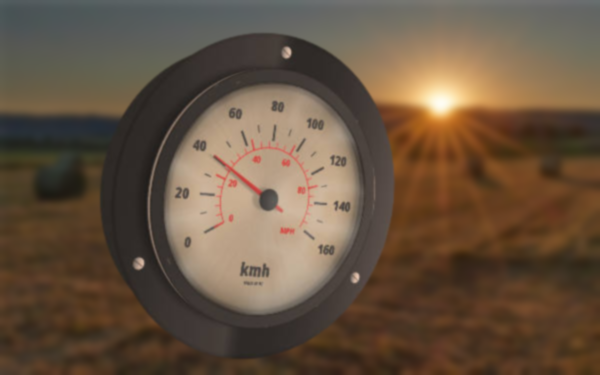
40 km/h
